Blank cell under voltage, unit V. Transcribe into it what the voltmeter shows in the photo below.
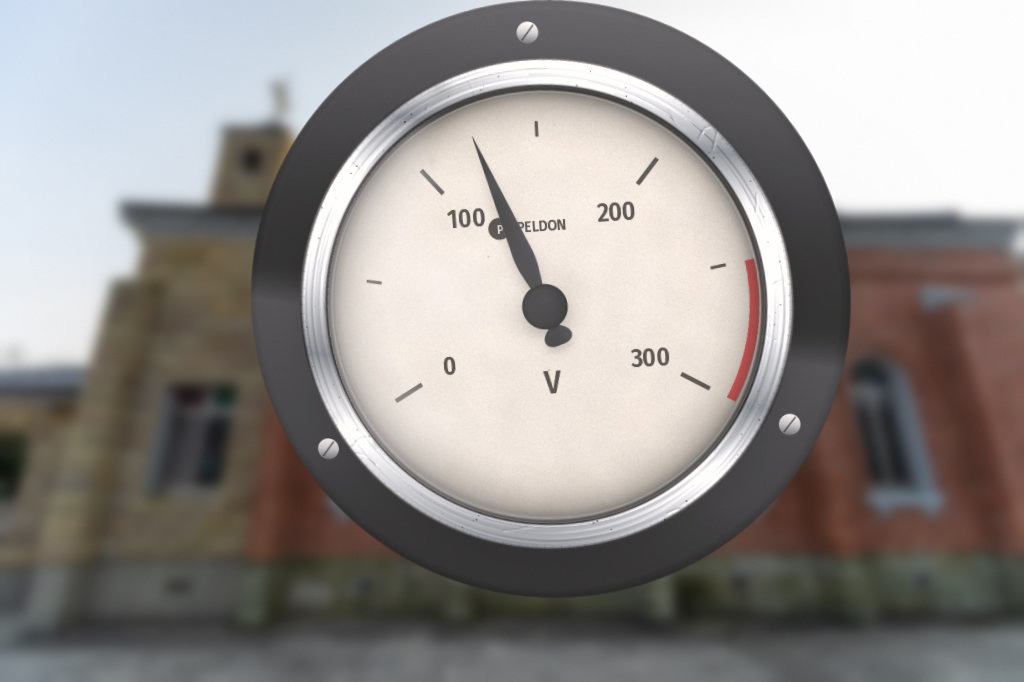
125 V
